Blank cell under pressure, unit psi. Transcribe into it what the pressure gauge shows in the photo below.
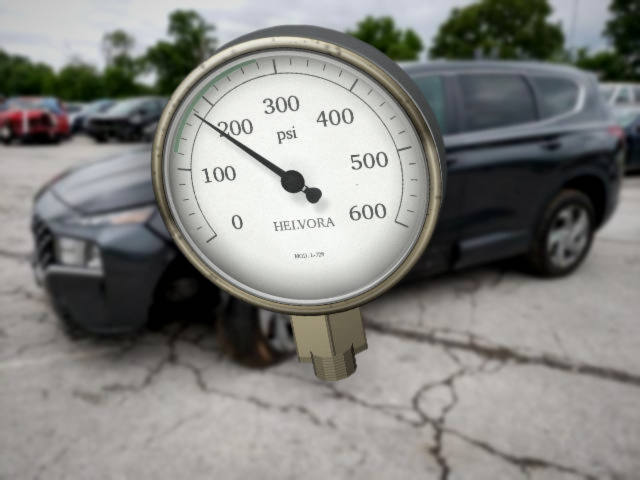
180 psi
